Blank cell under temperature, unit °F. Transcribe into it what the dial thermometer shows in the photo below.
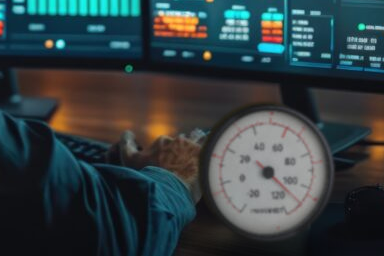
110 °F
